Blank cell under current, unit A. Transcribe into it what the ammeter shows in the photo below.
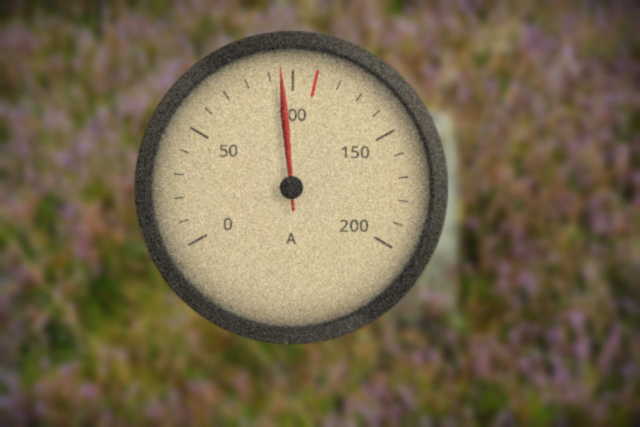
95 A
